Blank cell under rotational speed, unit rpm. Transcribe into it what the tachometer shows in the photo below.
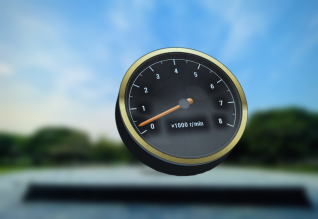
250 rpm
